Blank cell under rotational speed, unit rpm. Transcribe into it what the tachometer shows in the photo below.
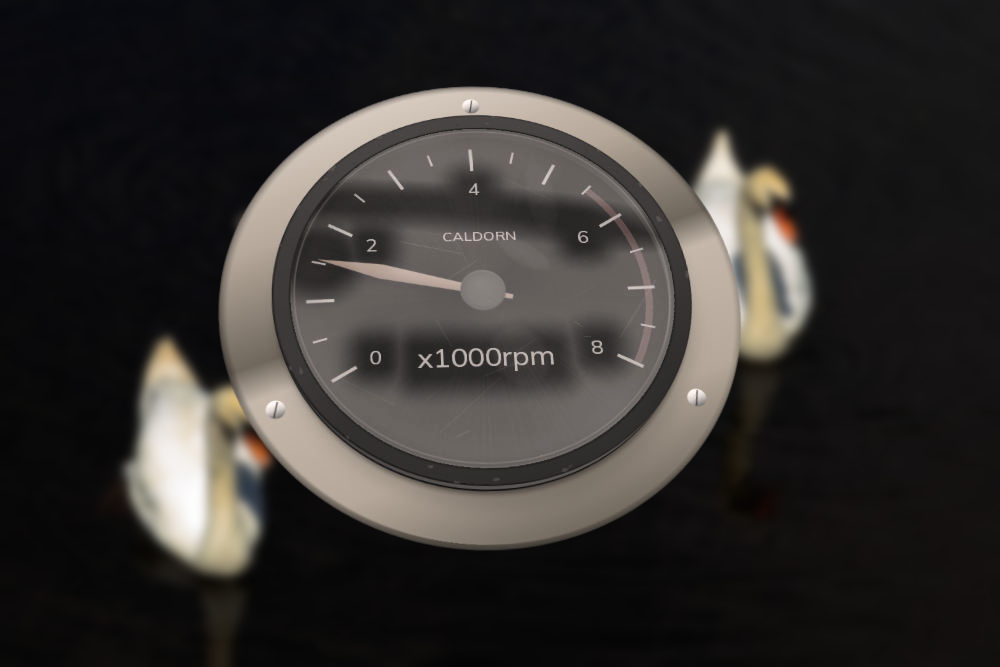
1500 rpm
